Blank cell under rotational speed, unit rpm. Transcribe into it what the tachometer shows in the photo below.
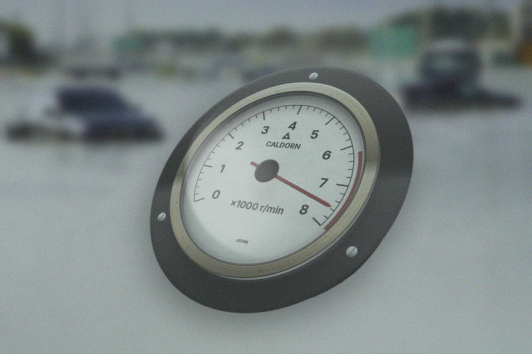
7600 rpm
